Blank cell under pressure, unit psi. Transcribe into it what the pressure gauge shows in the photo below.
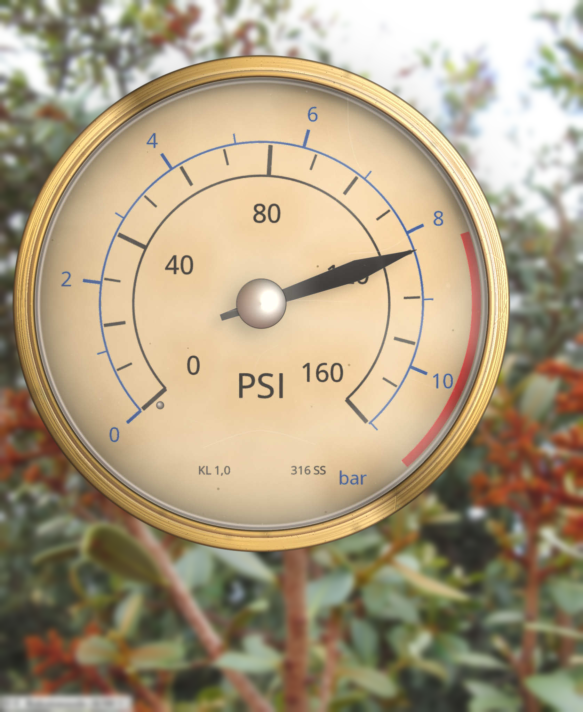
120 psi
